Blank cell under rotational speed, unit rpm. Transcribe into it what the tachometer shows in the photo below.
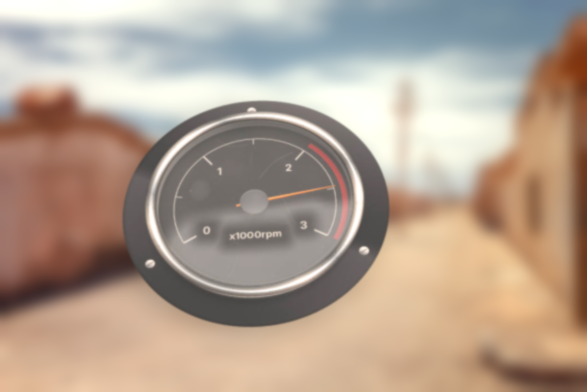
2500 rpm
